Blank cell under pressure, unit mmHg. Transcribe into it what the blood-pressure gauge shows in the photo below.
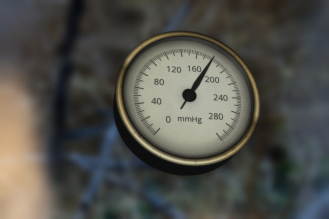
180 mmHg
